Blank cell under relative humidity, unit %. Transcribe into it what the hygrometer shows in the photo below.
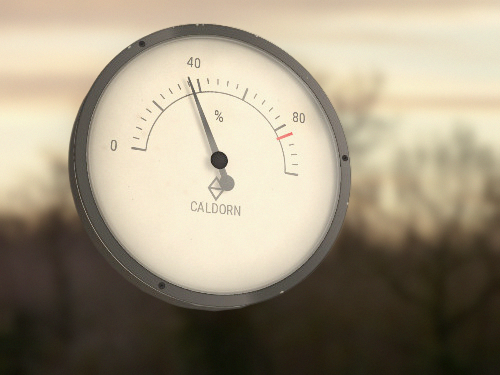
36 %
